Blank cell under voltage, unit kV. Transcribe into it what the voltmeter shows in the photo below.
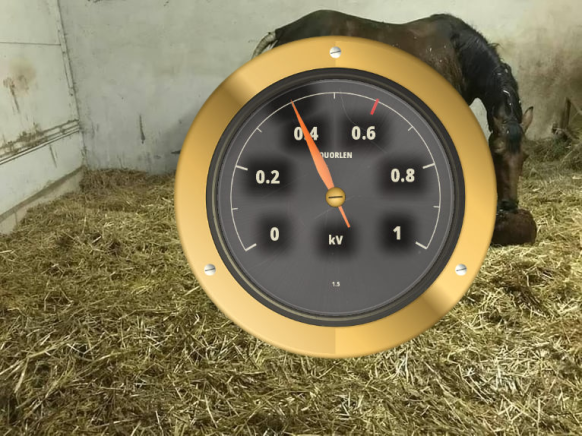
0.4 kV
